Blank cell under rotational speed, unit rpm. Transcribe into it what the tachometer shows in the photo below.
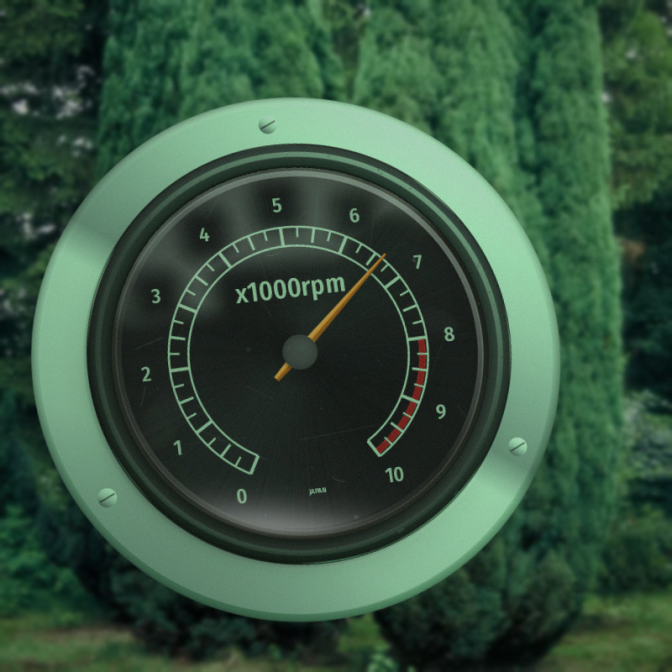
6625 rpm
